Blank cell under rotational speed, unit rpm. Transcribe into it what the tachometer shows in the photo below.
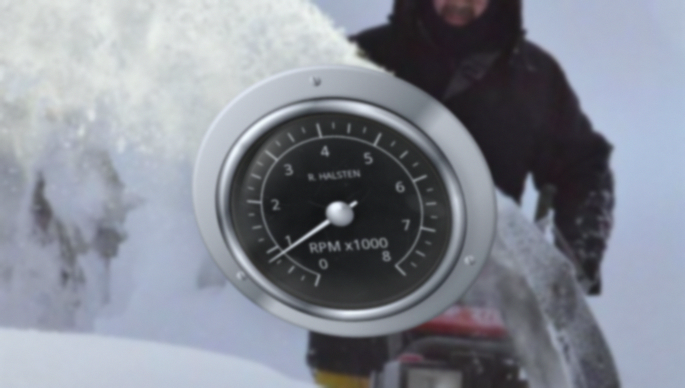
875 rpm
